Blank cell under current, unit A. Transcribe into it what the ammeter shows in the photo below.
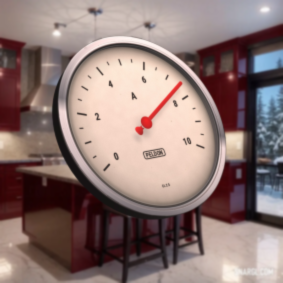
7.5 A
